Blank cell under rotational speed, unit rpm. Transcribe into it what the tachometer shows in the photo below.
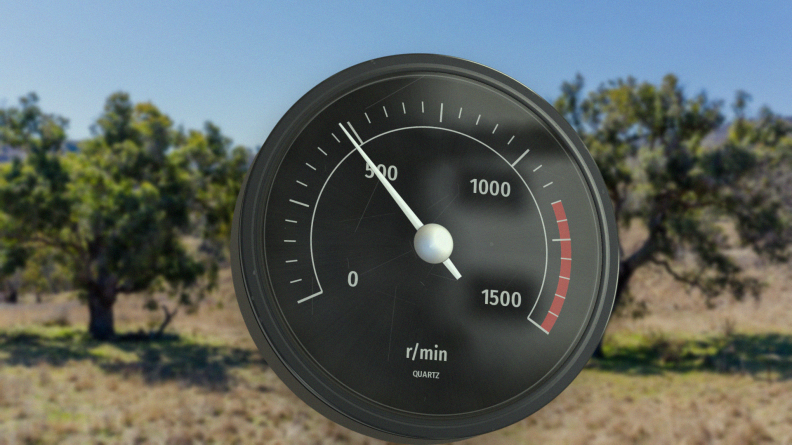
475 rpm
